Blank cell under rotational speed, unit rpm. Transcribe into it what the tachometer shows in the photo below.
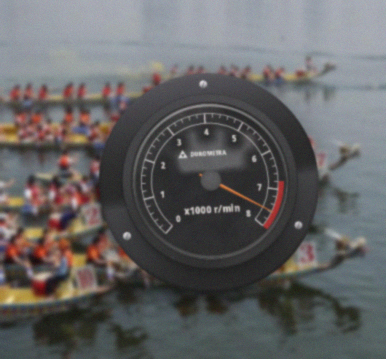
7600 rpm
